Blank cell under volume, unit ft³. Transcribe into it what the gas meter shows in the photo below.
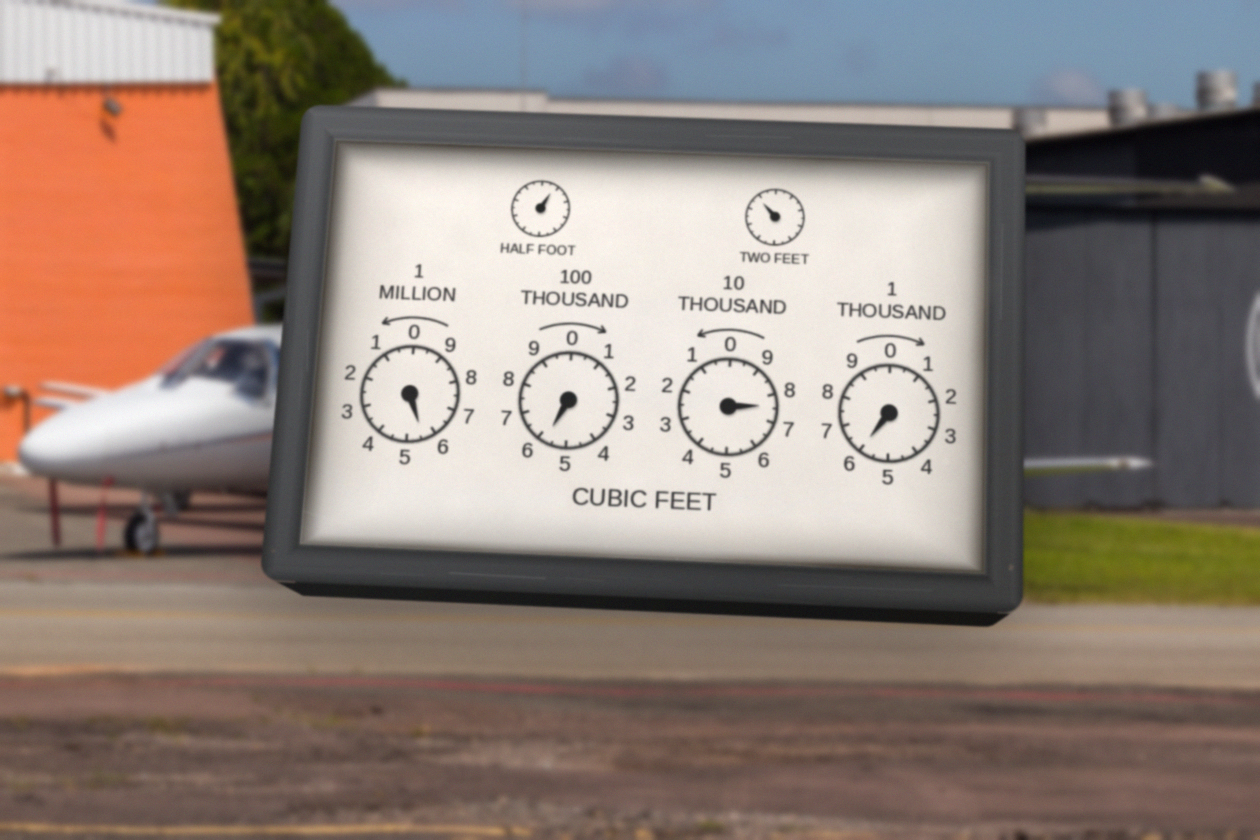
557600 ft³
